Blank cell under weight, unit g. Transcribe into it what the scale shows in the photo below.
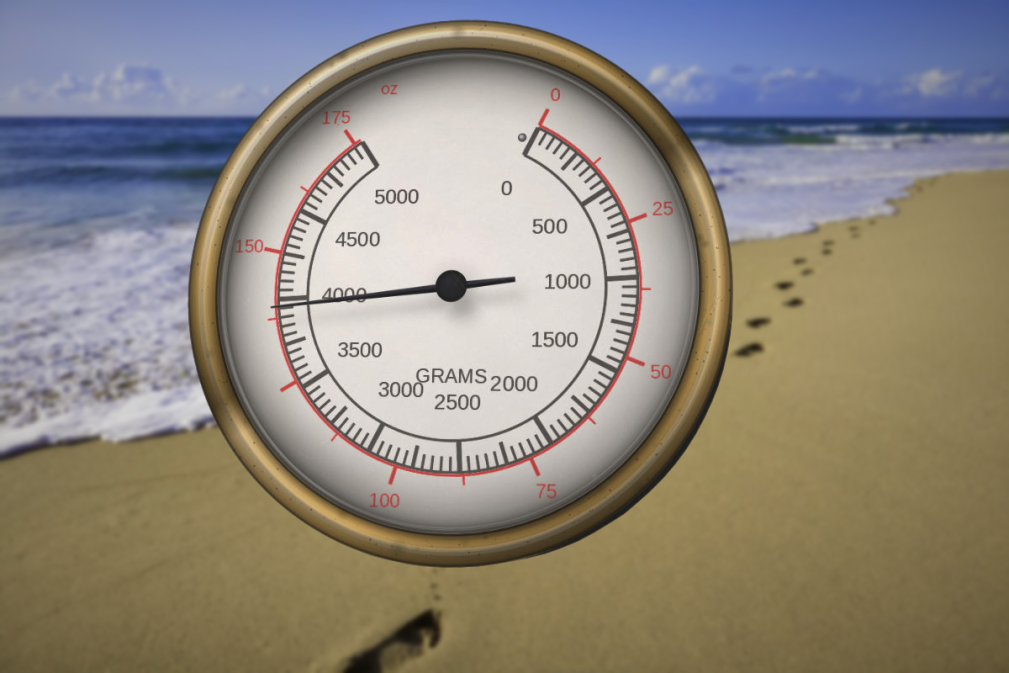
3950 g
